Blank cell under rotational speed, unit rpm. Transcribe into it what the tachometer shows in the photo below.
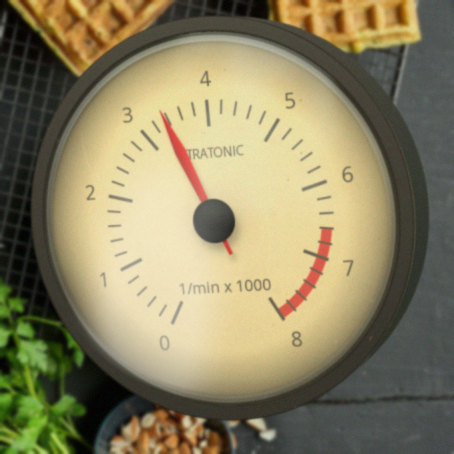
3400 rpm
